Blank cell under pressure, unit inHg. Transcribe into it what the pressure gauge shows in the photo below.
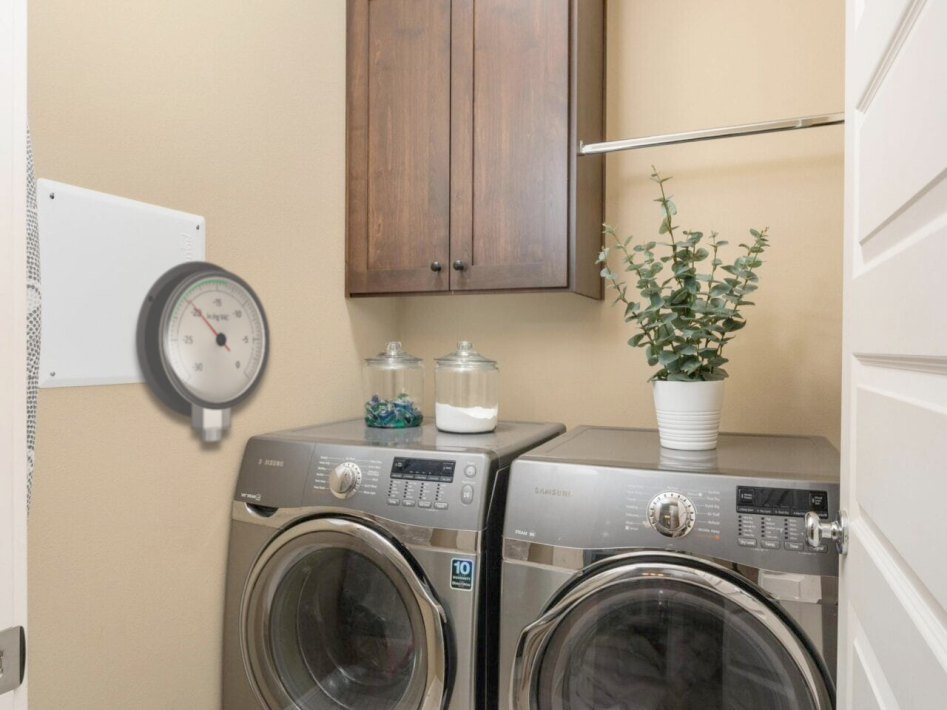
-20 inHg
